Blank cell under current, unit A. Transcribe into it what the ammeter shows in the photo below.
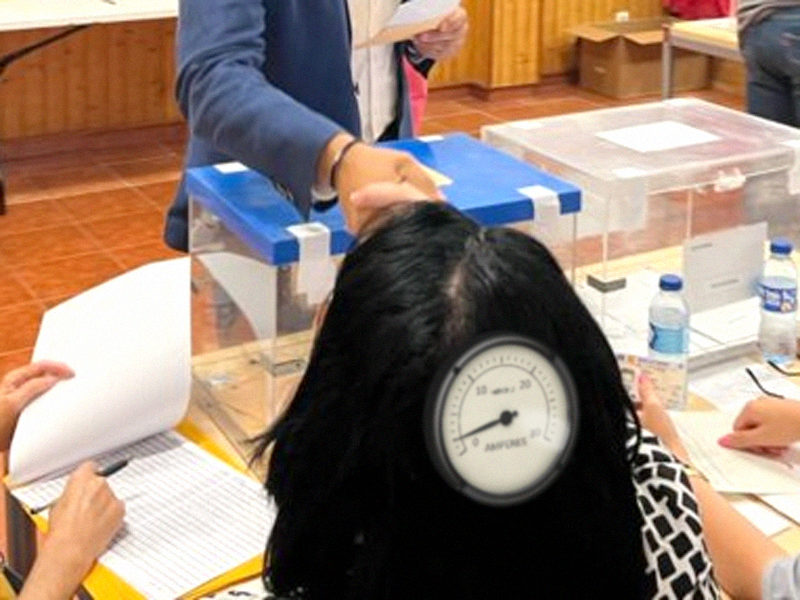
2 A
